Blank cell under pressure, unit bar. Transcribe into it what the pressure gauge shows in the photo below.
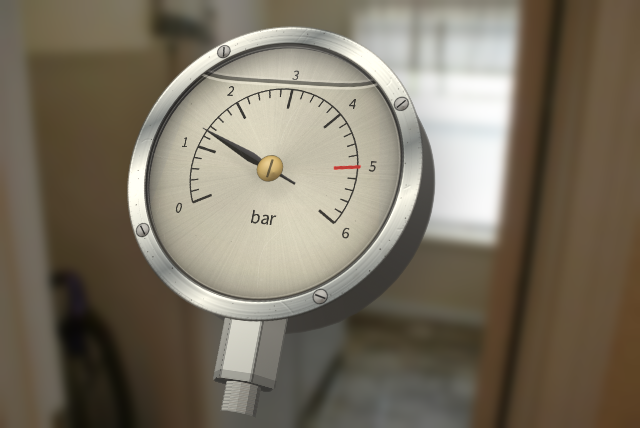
1.3 bar
